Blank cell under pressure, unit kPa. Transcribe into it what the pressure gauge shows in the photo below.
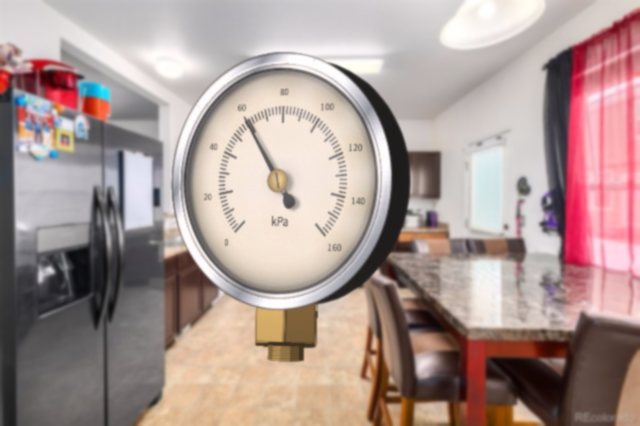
60 kPa
